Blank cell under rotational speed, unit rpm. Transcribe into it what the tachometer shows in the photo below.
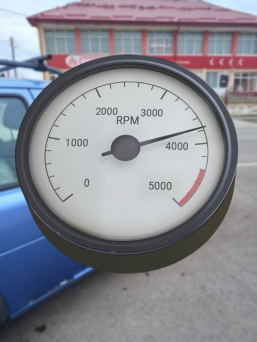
3800 rpm
